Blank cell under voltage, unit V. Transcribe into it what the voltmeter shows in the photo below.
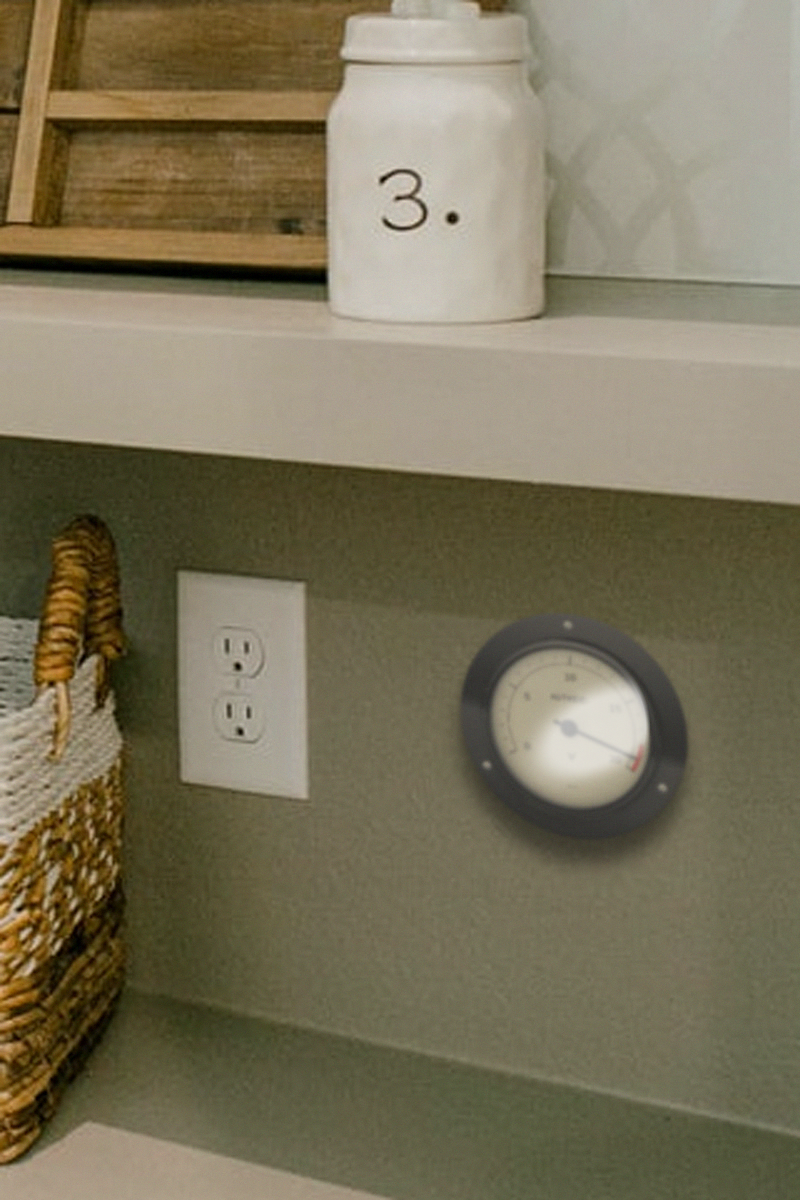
19 V
